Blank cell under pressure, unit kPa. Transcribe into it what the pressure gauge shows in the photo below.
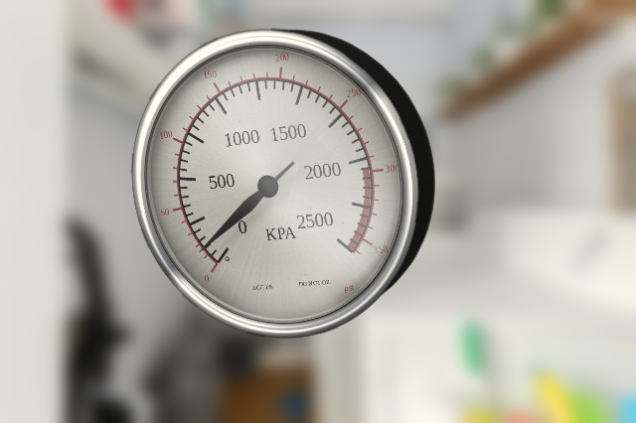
100 kPa
